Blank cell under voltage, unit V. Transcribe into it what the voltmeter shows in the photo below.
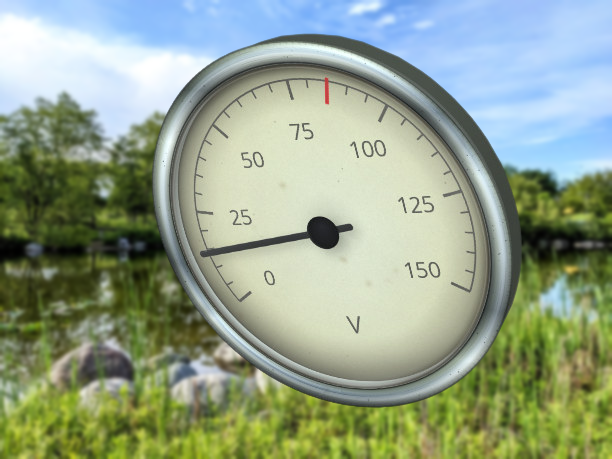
15 V
